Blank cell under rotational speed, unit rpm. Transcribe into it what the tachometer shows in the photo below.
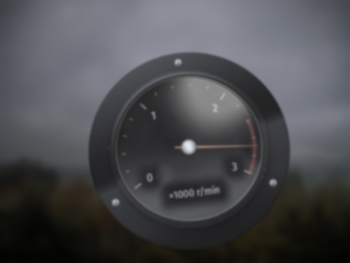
2700 rpm
